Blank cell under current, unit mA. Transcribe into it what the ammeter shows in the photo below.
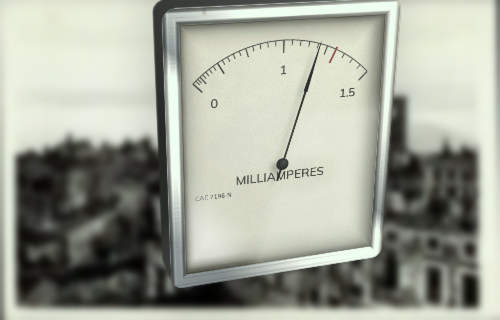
1.2 mA
